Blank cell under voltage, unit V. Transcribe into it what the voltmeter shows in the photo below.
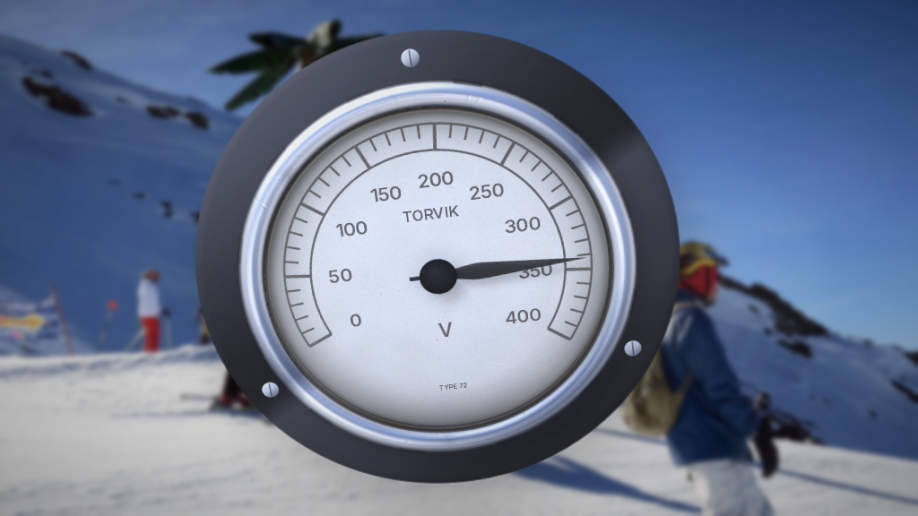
340 V
